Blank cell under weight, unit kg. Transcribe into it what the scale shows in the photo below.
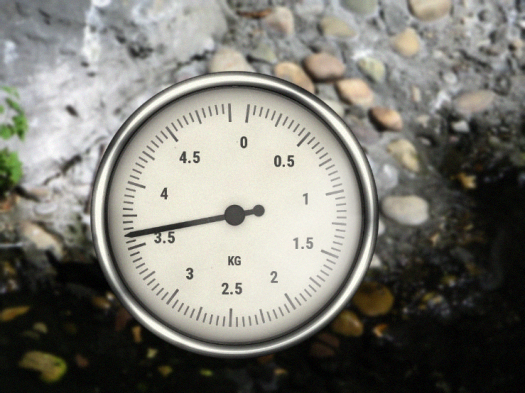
3.6 kg
